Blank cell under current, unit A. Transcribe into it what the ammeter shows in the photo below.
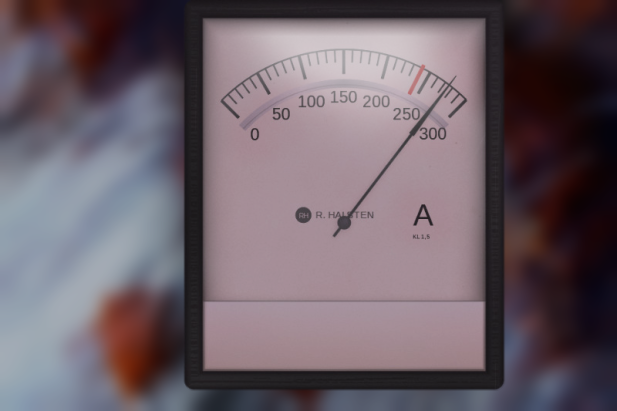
275 A
